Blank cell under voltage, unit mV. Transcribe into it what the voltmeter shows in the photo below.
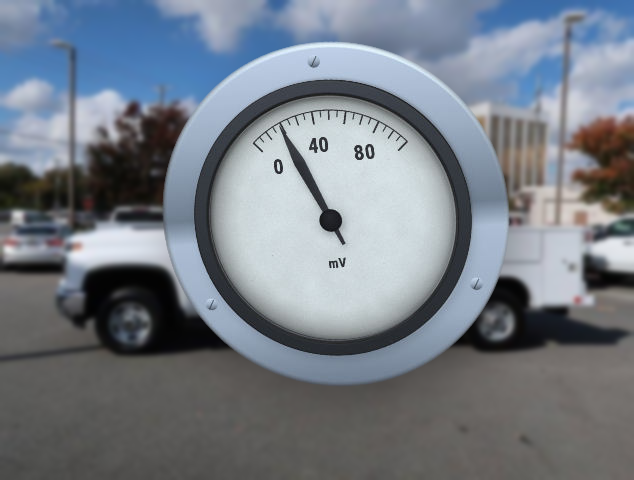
20 mV
